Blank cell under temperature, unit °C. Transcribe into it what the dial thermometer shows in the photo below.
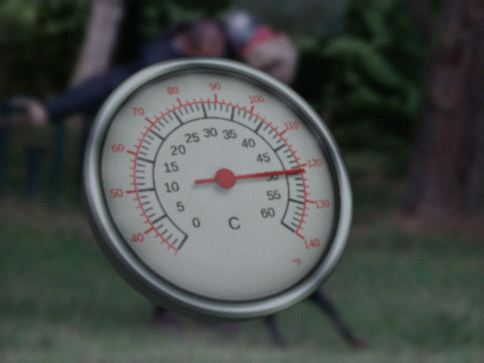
50 °C
